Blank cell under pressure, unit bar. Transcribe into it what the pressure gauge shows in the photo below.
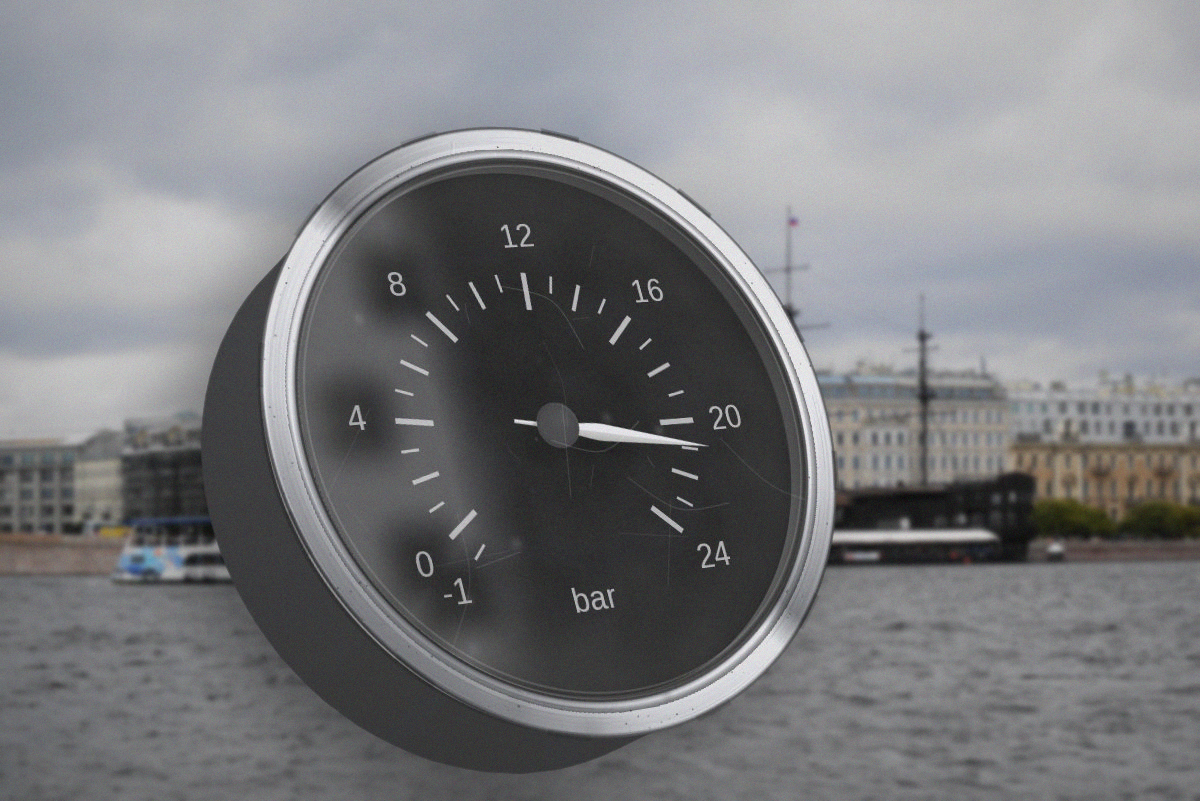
21 bar
